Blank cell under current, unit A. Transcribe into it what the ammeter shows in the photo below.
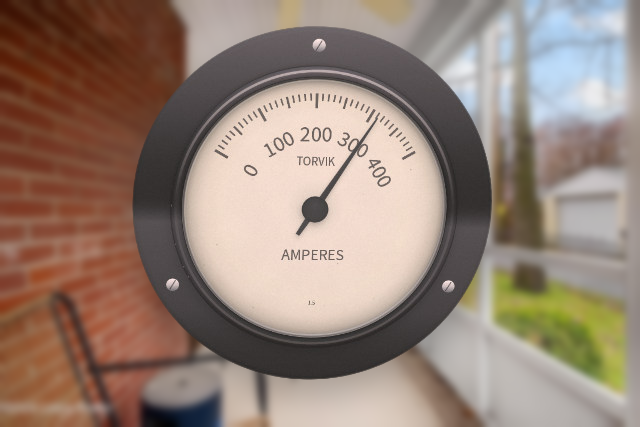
310 A
